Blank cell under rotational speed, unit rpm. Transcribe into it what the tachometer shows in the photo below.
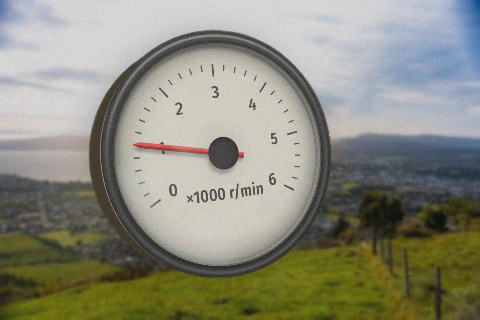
1000 rpm
